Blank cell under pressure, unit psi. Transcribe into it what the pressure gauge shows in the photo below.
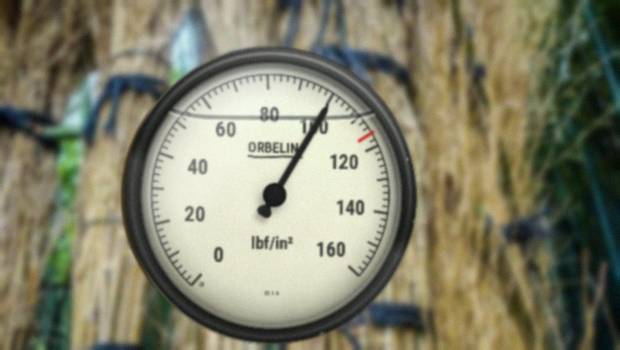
100 psi
